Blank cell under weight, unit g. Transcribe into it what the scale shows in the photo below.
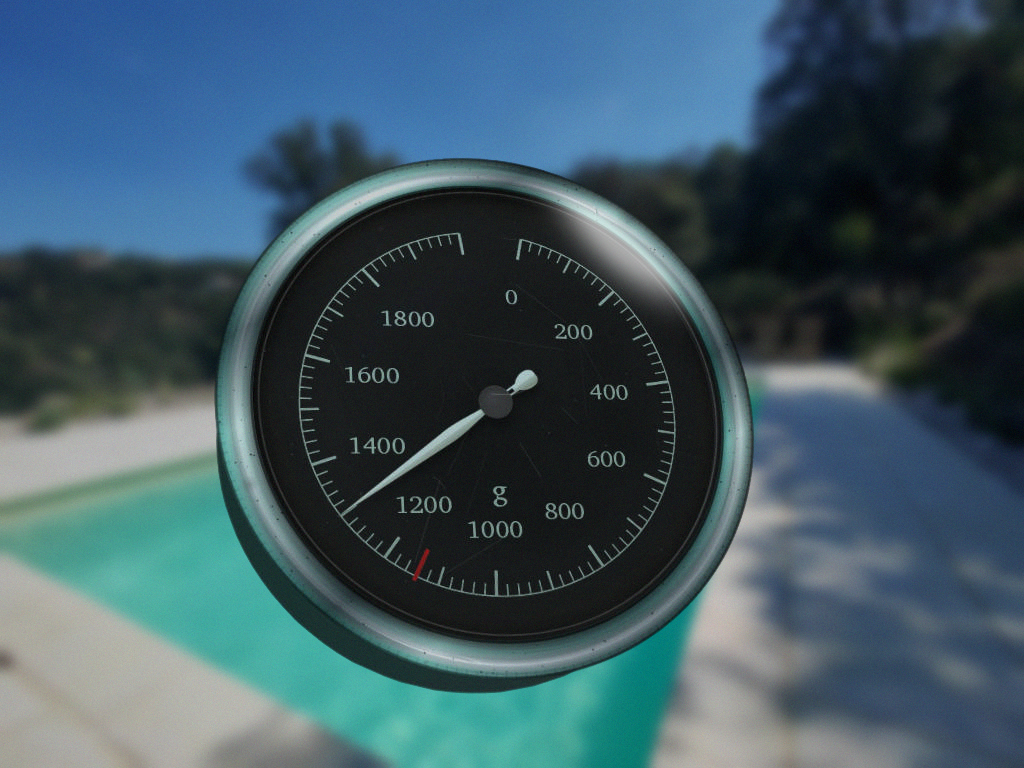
1300 g
